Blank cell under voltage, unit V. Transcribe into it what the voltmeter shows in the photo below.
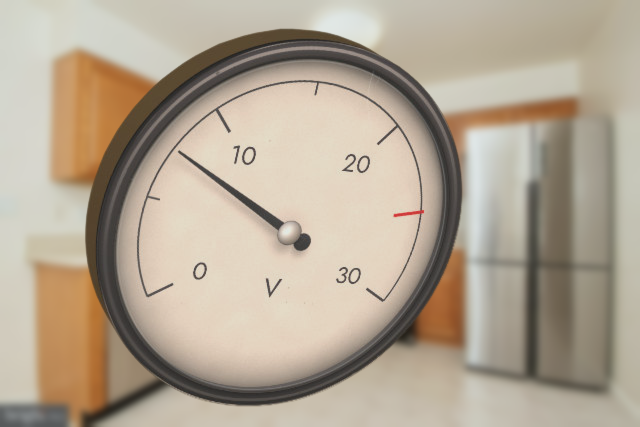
7.5 V
